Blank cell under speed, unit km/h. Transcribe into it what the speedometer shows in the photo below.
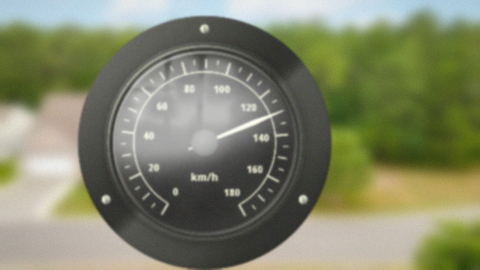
130 km/h
